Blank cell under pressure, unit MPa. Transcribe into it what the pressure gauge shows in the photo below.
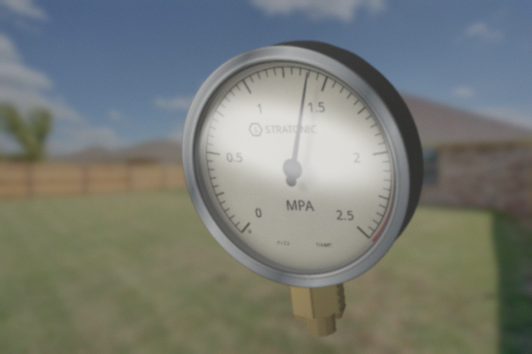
1.4 MPa
